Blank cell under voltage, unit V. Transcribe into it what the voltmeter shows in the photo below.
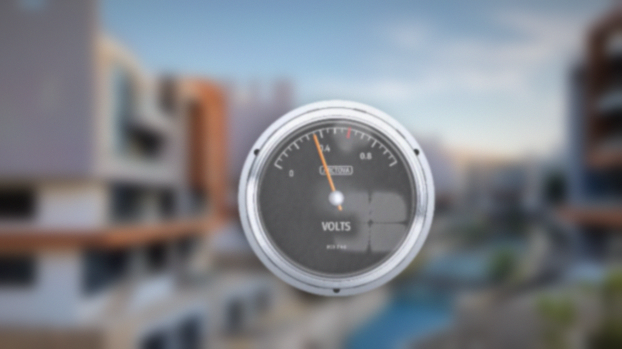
0.35 V
